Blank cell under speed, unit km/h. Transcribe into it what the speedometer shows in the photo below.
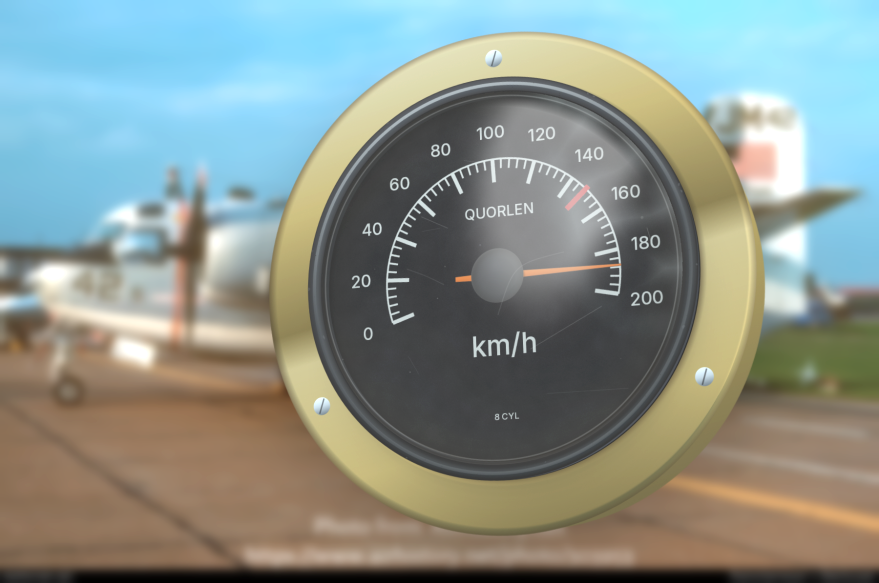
188 km/h
